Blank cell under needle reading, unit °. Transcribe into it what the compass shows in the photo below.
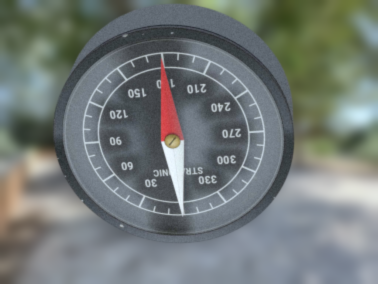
180 °
